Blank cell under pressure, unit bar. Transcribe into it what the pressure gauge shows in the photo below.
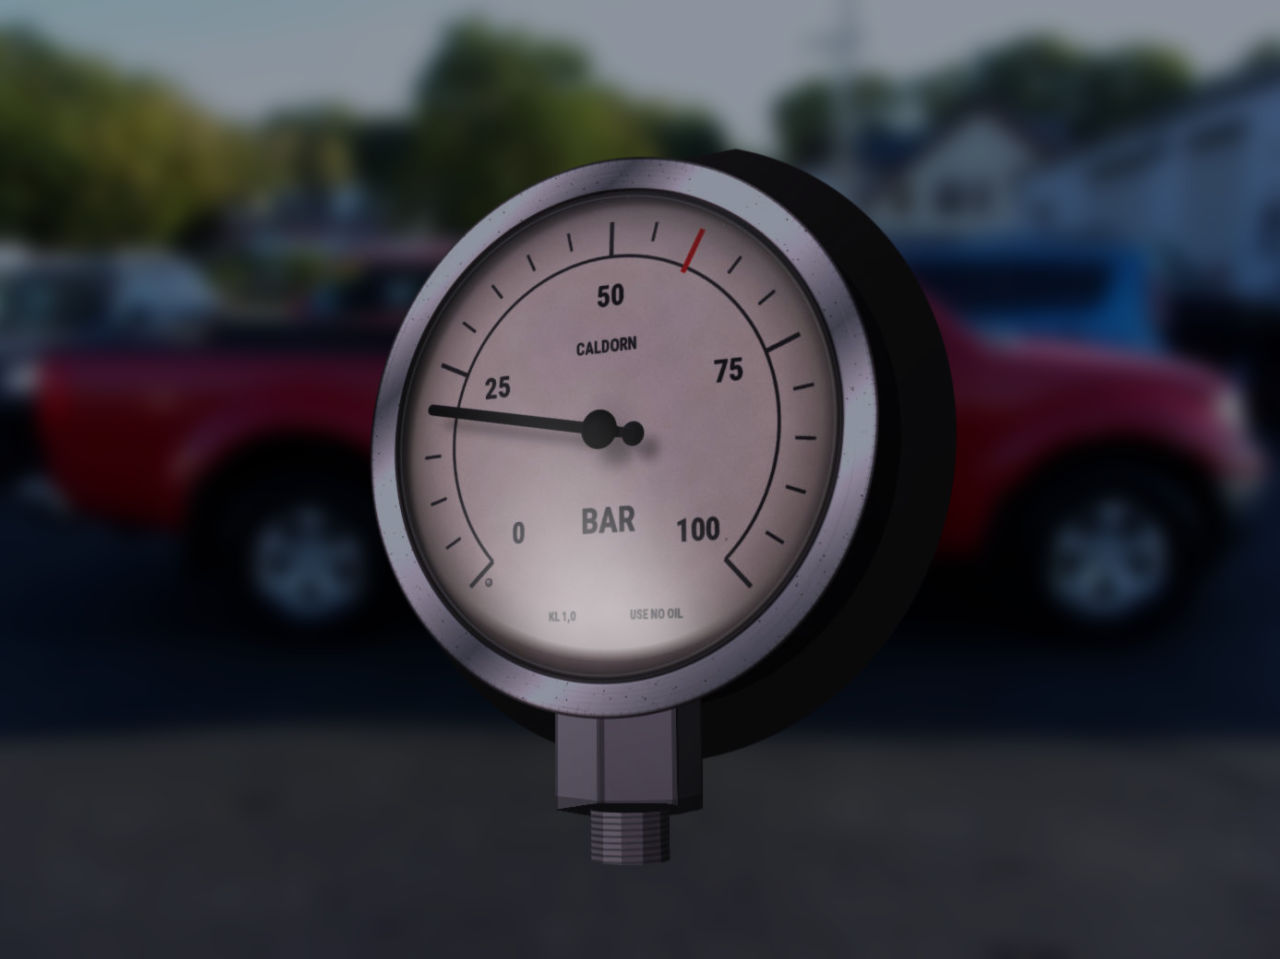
20 bar
